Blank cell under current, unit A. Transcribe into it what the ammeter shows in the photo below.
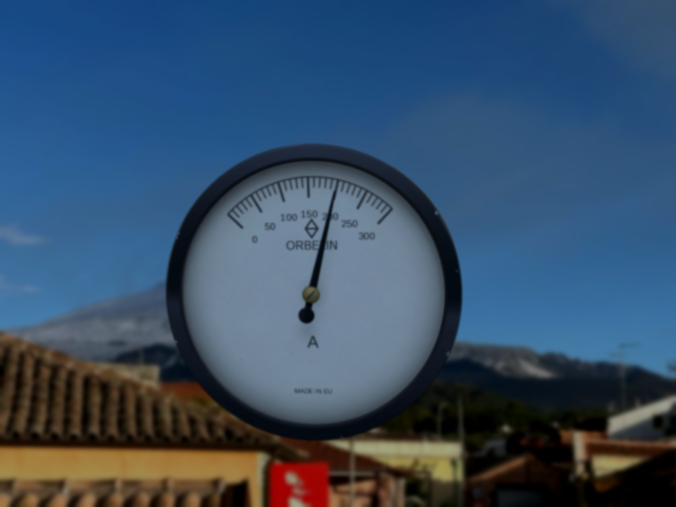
200 A
